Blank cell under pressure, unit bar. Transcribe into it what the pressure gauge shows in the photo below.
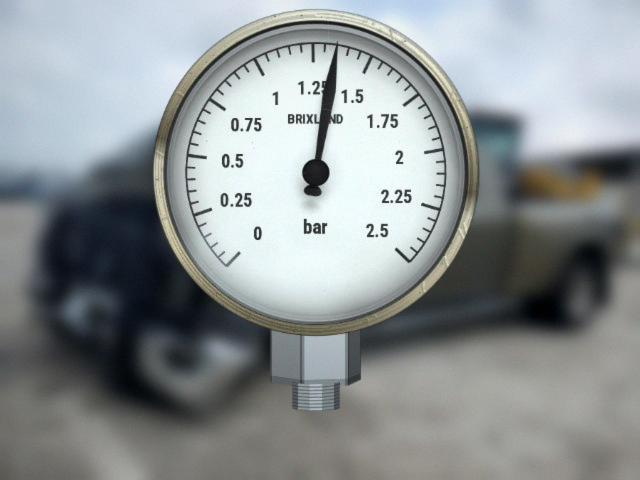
1.35 bar
